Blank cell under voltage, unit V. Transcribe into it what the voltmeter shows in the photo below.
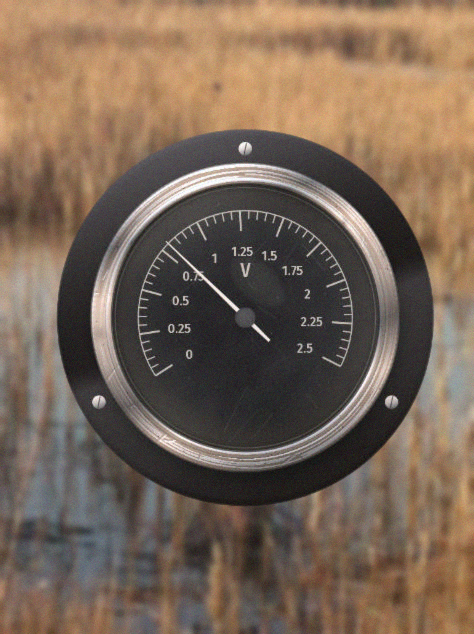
0.8 V
